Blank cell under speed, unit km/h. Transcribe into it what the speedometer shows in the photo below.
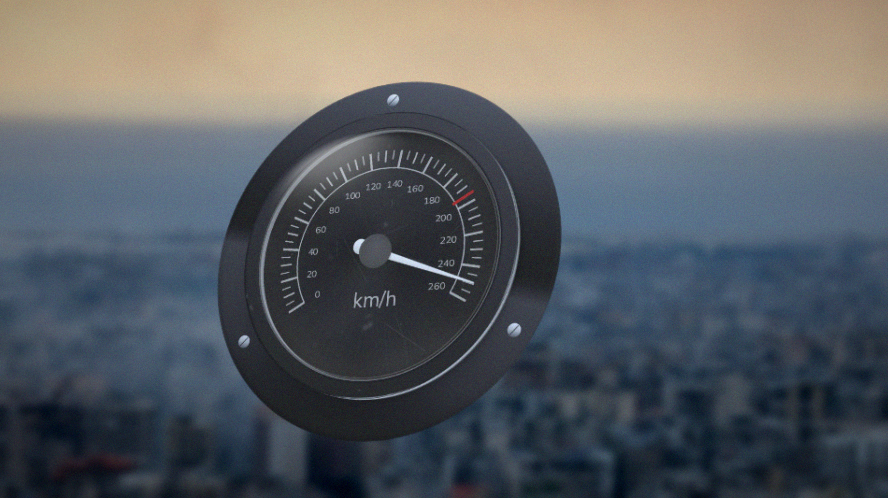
250 km/h
